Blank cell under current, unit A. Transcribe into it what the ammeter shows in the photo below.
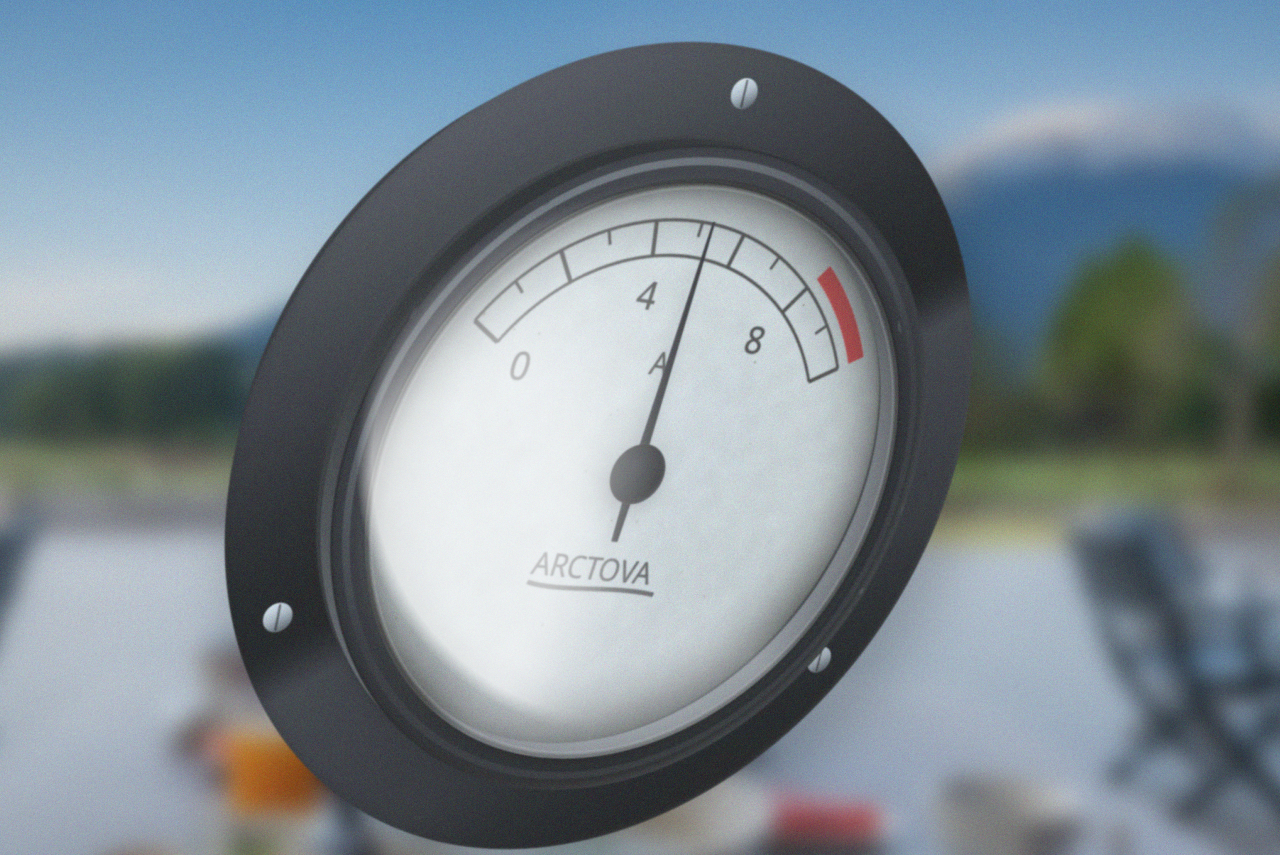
5 A
